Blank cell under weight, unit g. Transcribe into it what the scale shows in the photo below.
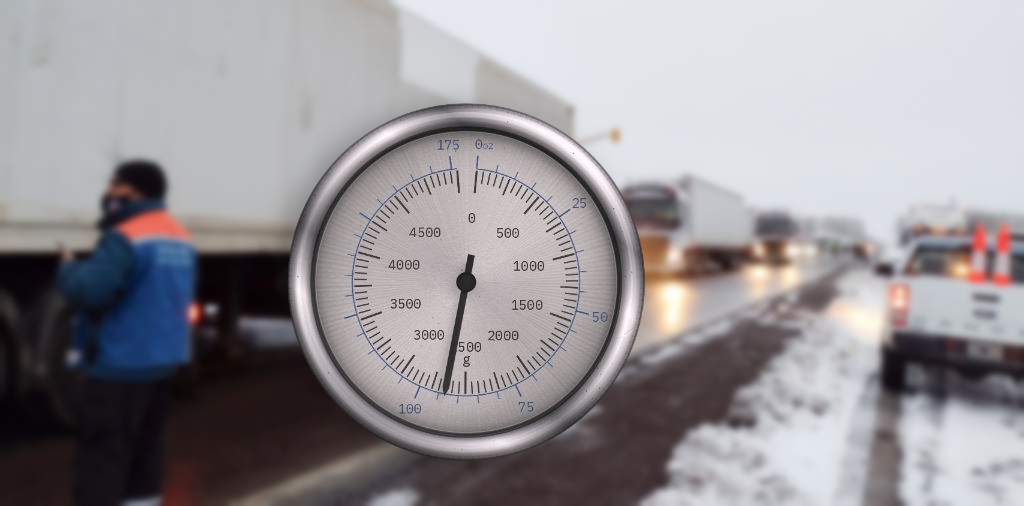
2650 g
